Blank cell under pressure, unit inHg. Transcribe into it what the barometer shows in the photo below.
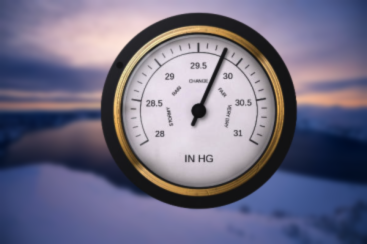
29.8 inHg
